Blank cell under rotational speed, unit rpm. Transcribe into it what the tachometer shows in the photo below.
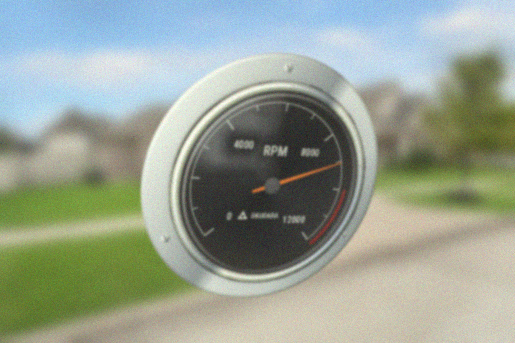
9000 rpm
